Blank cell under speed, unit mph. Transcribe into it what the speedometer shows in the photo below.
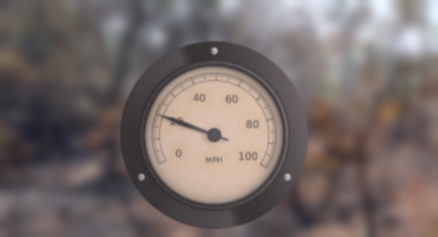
20 mph
